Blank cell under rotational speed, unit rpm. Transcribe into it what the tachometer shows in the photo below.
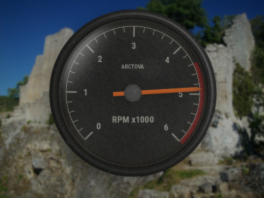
4900 rpm
